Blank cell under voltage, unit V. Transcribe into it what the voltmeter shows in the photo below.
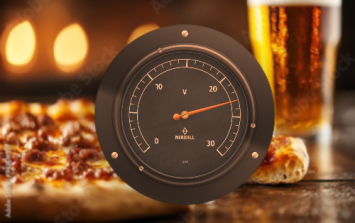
23 V
